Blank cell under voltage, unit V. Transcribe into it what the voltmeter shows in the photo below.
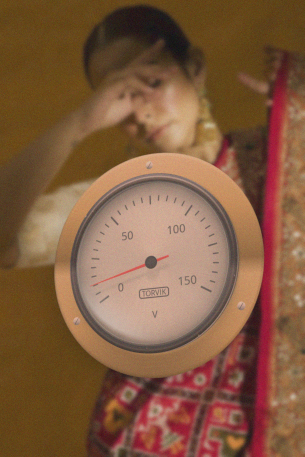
10 V
